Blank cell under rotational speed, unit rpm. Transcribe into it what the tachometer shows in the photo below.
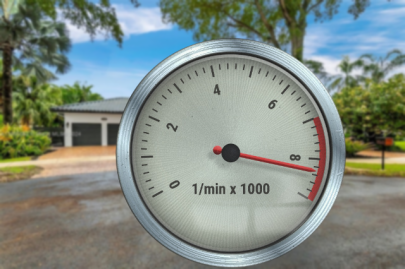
8300 rpm
